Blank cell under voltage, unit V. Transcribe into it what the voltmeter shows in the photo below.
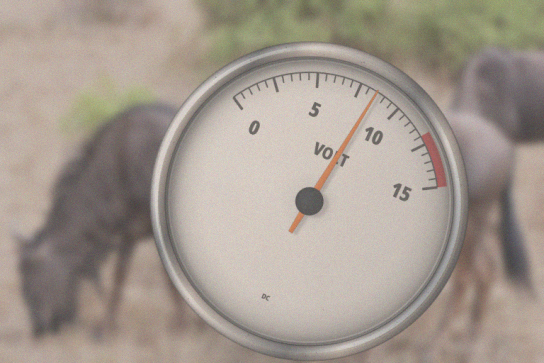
8.5 V
